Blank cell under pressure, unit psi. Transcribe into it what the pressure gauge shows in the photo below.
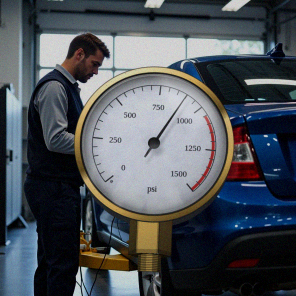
900 psi
